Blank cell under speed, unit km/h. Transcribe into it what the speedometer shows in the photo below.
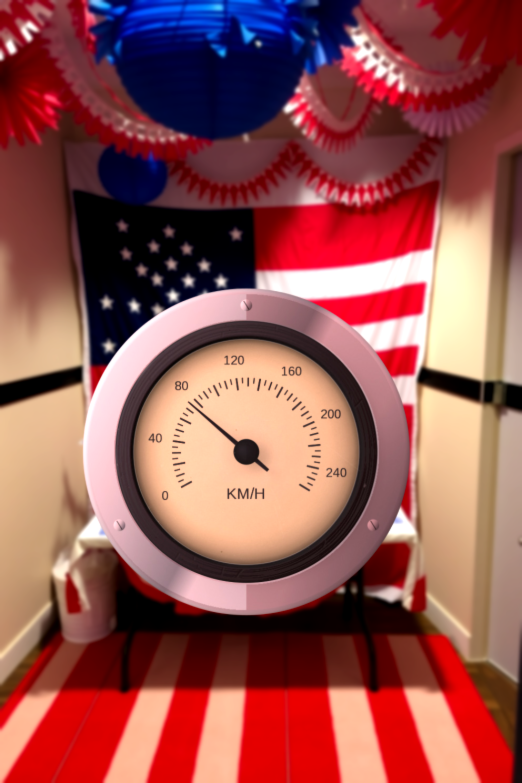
75 km/h
